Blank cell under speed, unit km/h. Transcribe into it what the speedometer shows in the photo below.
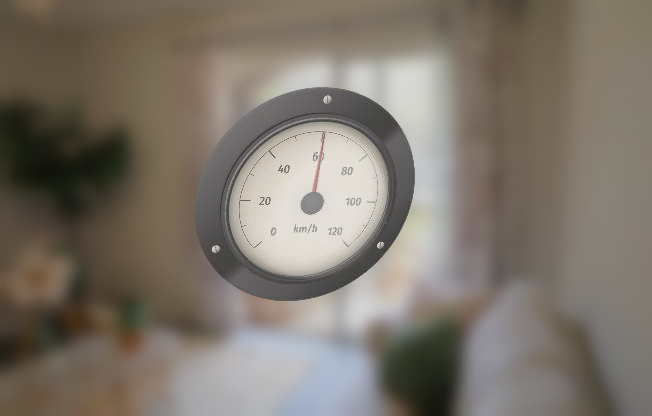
60 km/h
